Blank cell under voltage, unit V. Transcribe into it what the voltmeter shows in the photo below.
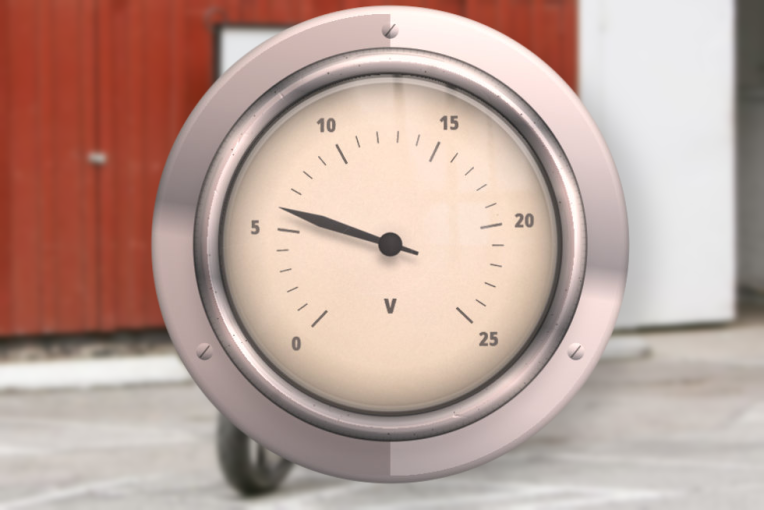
6 V
